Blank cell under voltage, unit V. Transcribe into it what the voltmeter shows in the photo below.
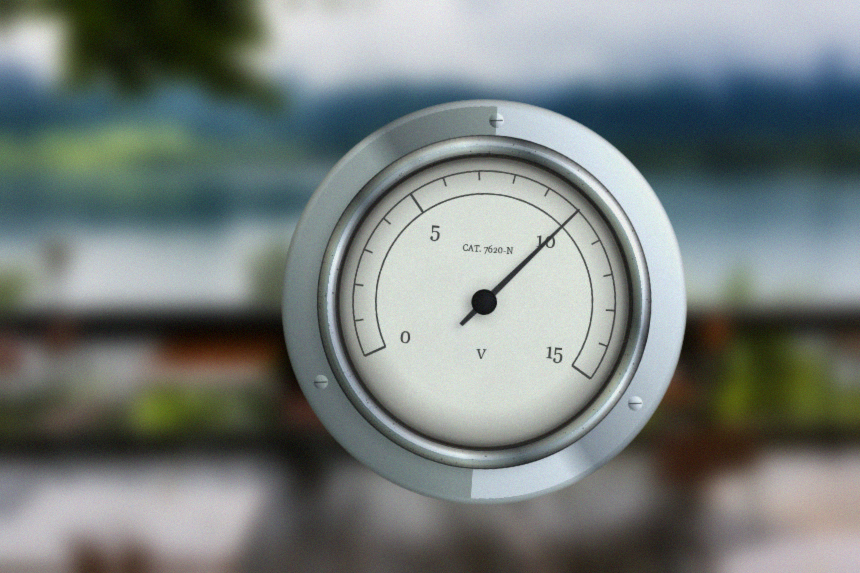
10 V
